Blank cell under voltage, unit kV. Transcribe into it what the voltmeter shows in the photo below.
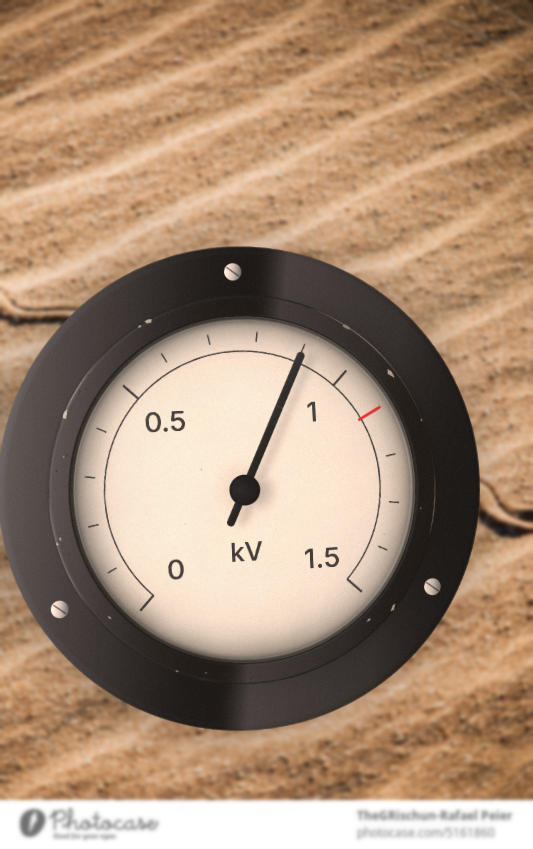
0.9 kV
